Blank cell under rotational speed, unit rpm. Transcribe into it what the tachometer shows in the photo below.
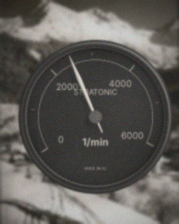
2500 rpm
